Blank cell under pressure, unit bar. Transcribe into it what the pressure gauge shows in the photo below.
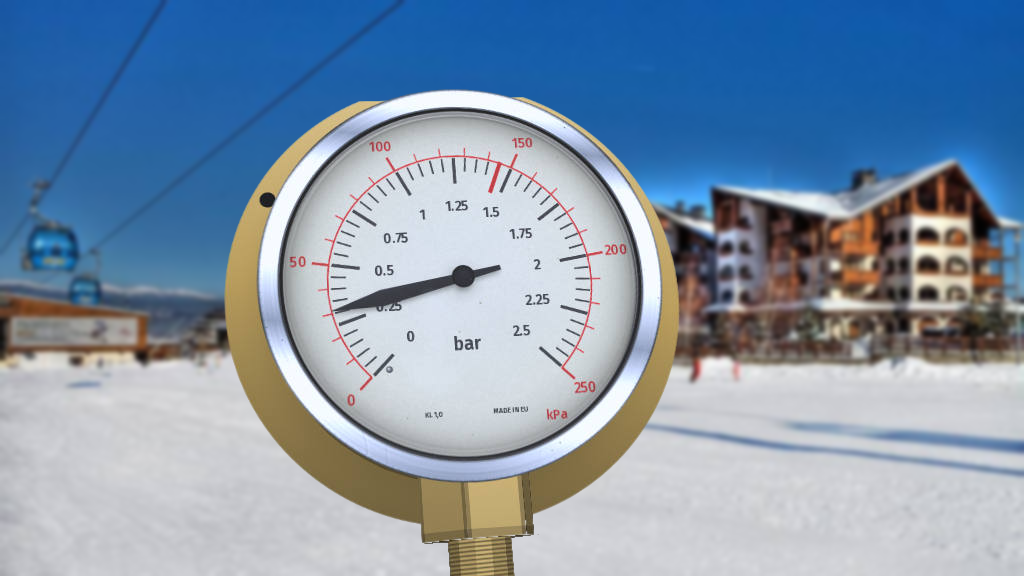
0.3 bar
